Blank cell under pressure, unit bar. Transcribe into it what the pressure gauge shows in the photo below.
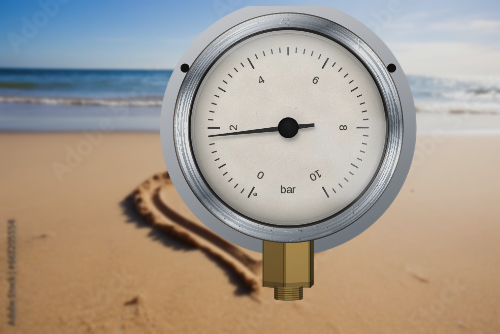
1.8 bar
